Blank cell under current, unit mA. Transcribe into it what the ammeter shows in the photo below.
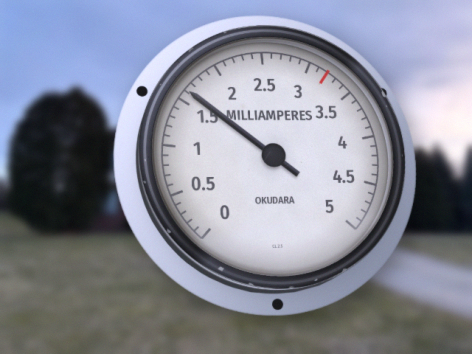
1.6 mA
